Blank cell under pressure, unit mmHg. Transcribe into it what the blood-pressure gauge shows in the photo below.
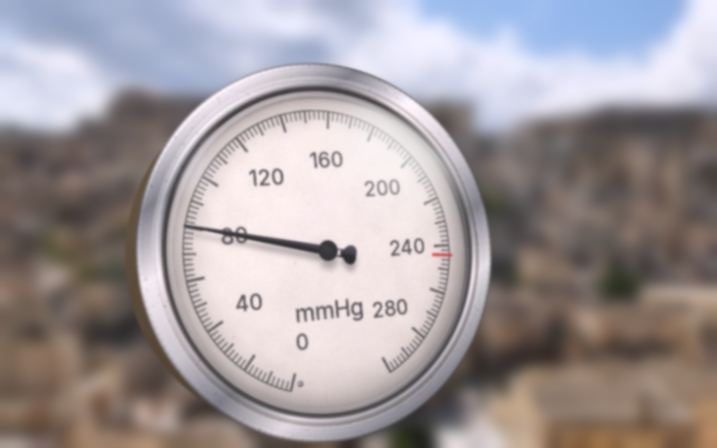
80 mmHg
